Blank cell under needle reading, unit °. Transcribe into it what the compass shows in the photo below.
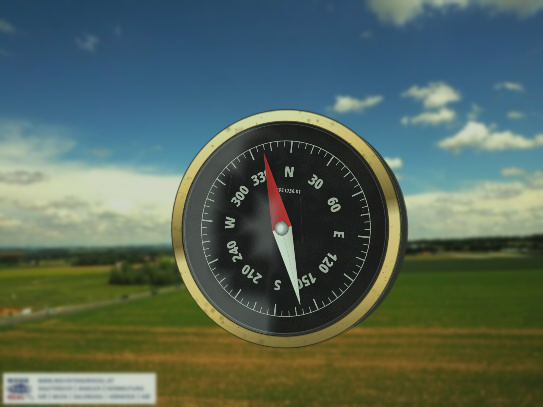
340 °
